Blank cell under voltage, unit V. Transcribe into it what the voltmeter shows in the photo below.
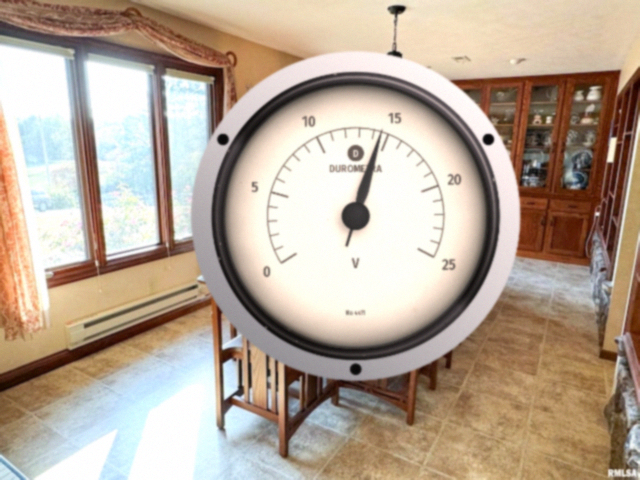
14.5 V
